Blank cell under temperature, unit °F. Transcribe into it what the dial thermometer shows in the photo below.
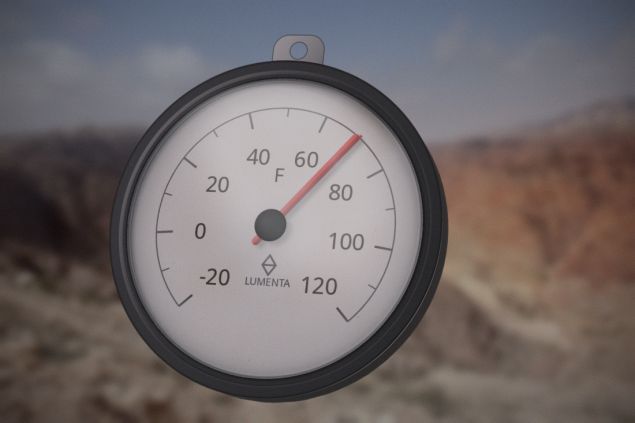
70 °F
